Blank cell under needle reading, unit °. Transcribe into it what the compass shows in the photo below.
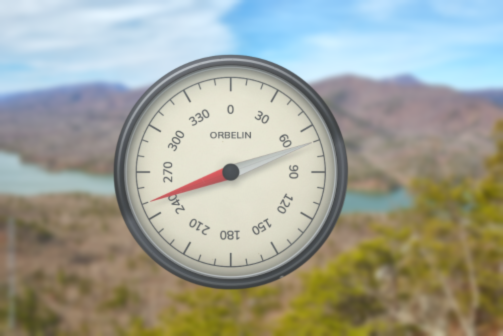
250 °
